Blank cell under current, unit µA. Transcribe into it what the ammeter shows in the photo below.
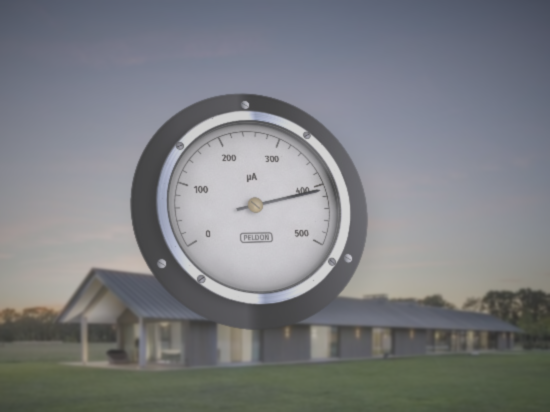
410 µA
